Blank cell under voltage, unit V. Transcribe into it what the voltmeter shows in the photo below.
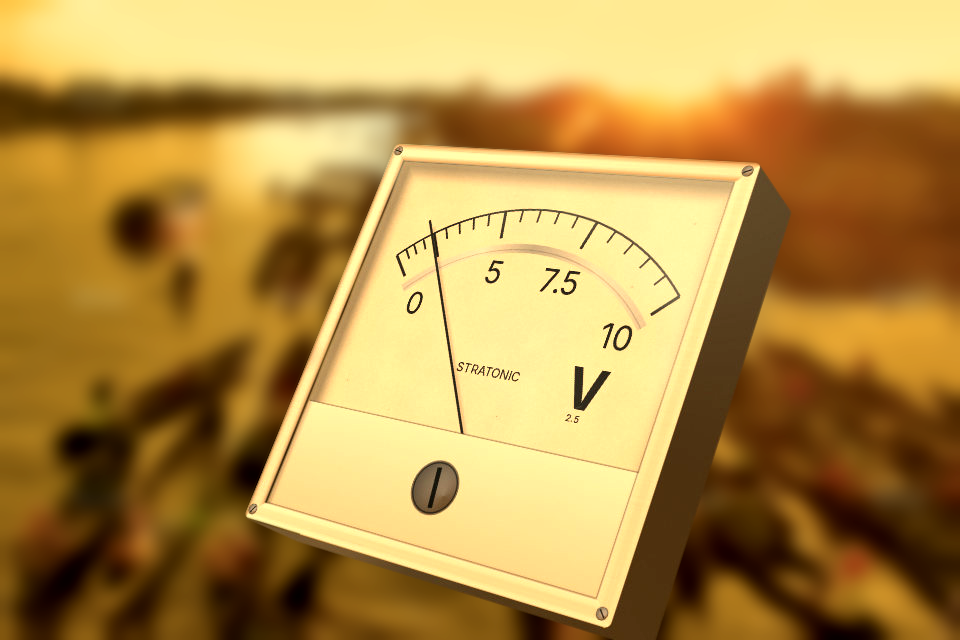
2.5 V
